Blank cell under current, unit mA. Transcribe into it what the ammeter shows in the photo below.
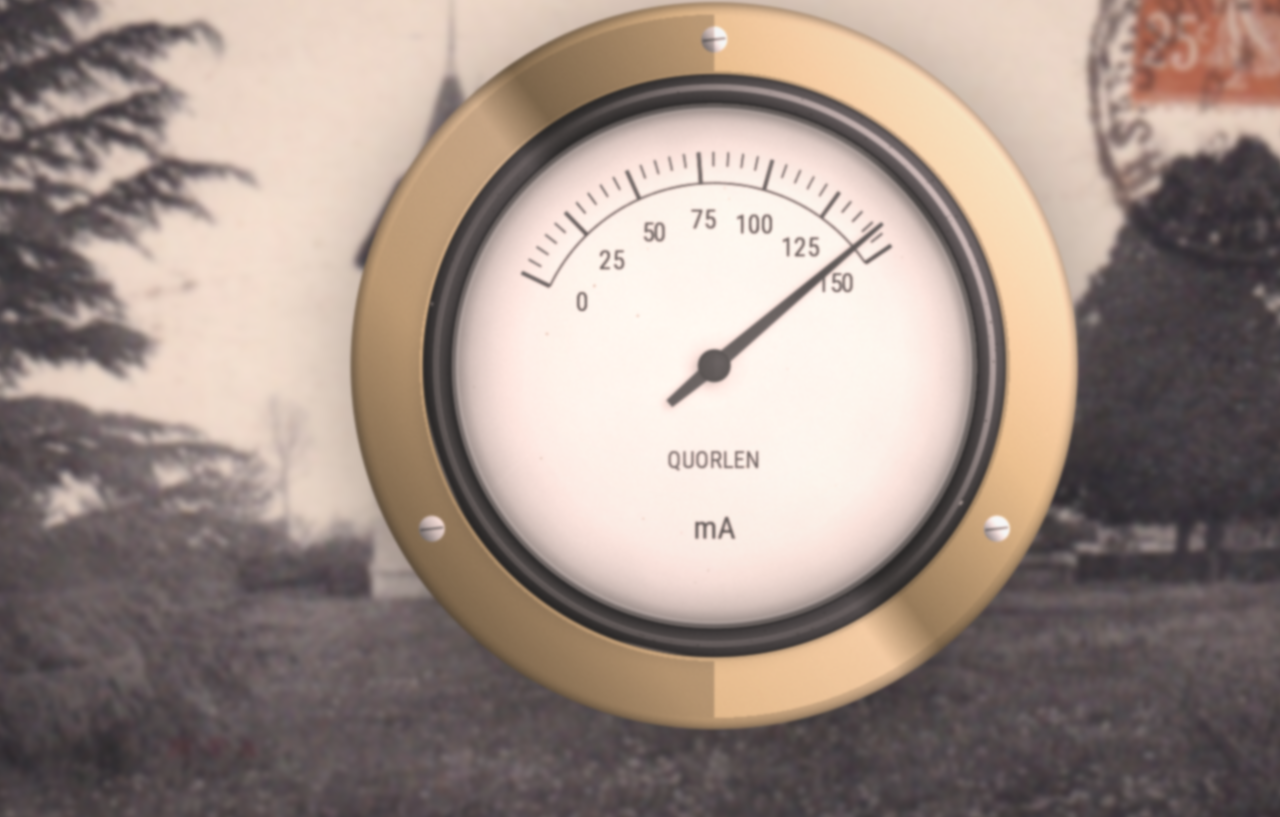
142.5 mA
